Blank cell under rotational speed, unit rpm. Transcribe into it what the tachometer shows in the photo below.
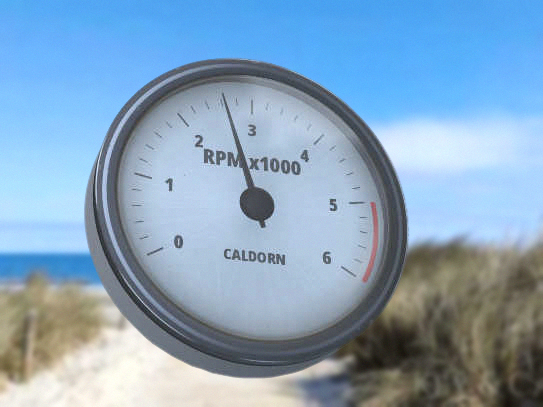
2600 rpm
